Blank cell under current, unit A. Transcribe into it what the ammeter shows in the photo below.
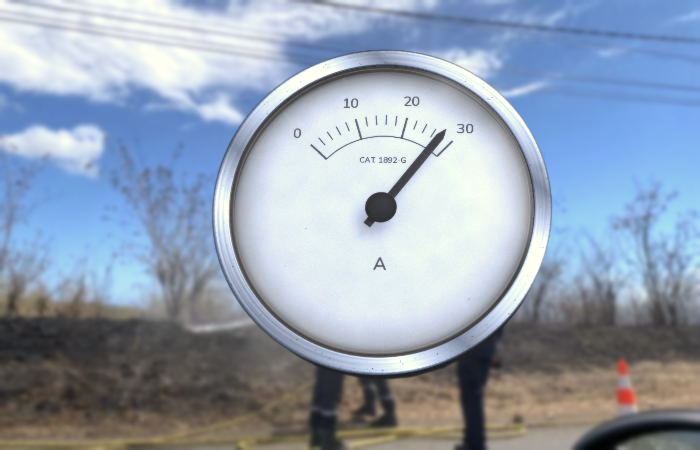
28 A
